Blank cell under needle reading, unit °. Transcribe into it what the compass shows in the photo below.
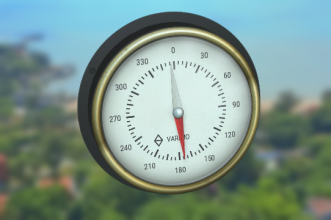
175 °
